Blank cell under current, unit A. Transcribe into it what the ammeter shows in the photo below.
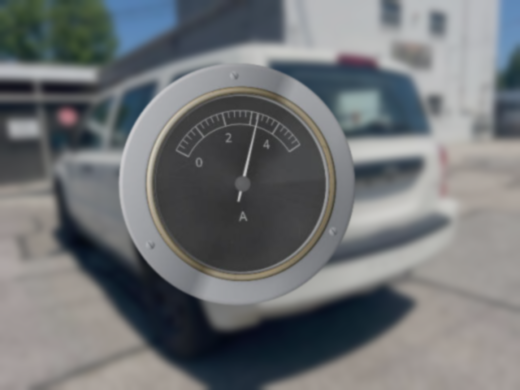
3.2 A
